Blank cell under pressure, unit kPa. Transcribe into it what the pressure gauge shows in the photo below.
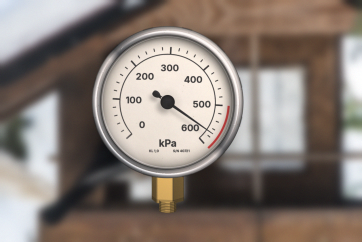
570 kPa
